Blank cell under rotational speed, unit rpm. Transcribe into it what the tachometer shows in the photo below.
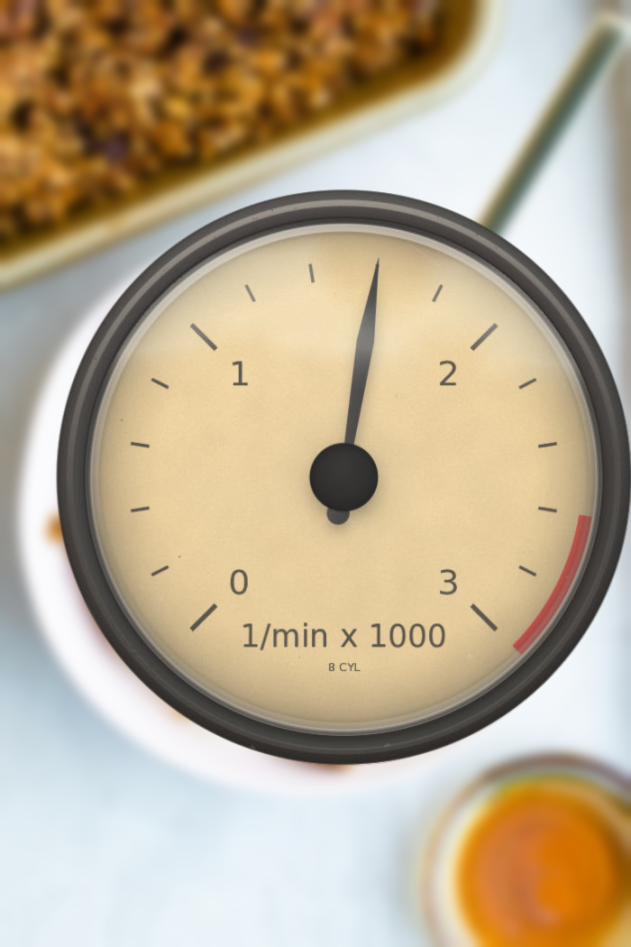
1600 rpm
